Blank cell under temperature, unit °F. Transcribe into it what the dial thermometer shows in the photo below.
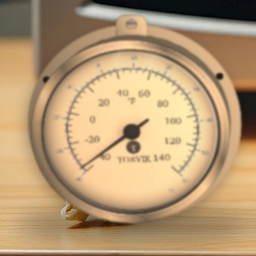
-36 °F
